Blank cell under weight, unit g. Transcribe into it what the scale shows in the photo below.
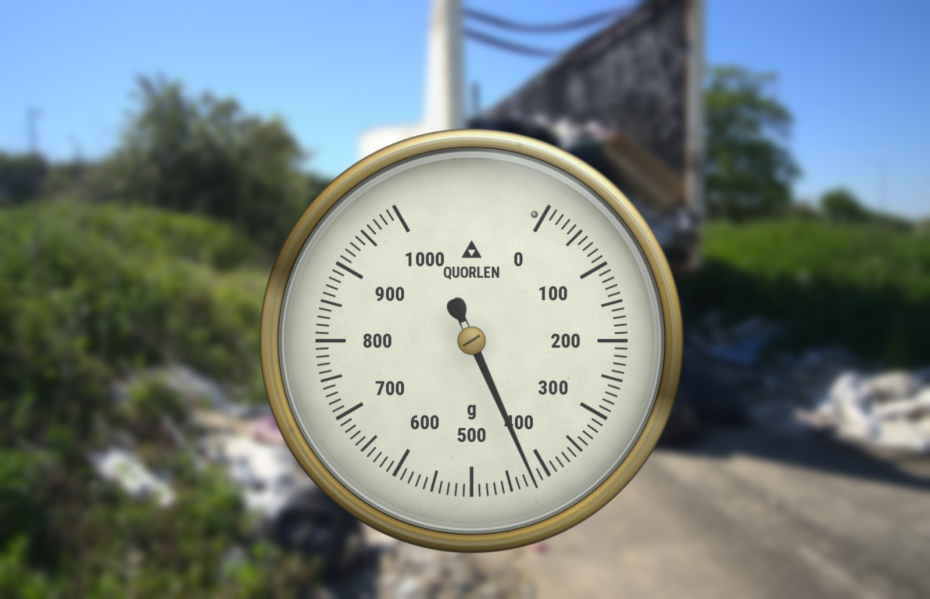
420 g
